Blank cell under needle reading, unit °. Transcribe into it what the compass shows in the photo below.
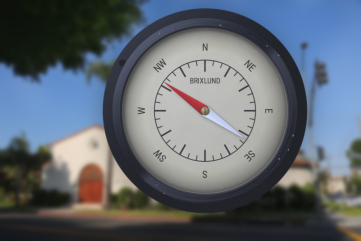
305 °
